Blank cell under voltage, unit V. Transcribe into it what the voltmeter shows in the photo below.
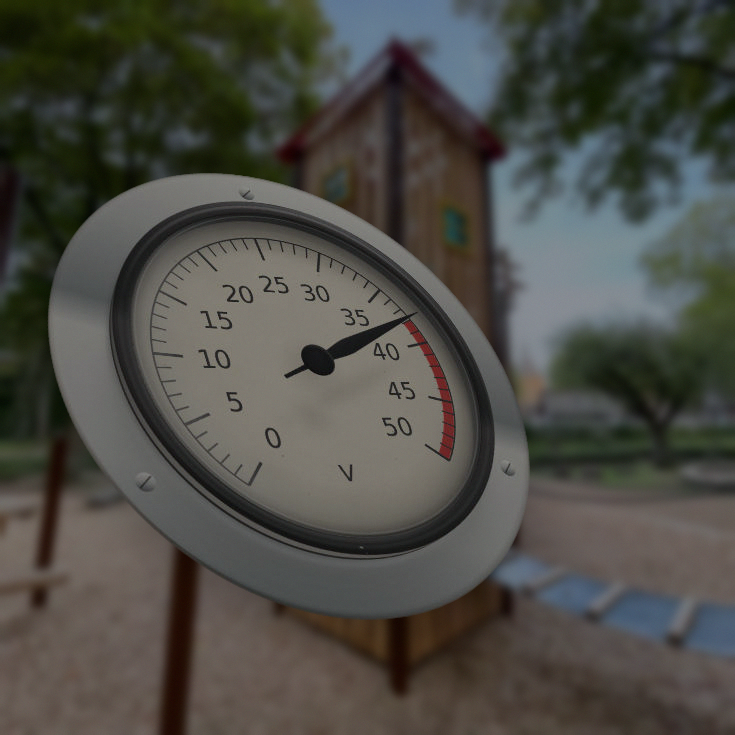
38 V
